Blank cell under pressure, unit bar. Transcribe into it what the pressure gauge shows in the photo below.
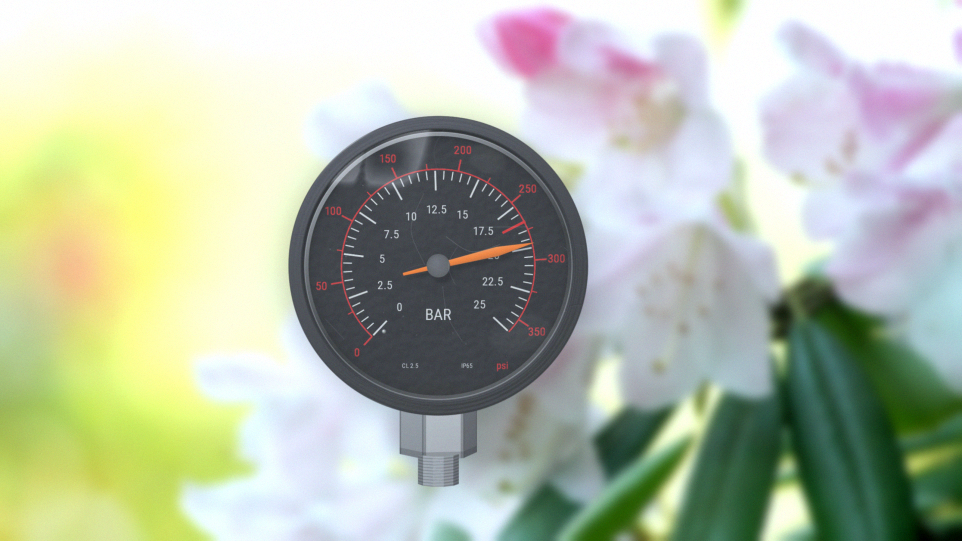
19.75 bar
